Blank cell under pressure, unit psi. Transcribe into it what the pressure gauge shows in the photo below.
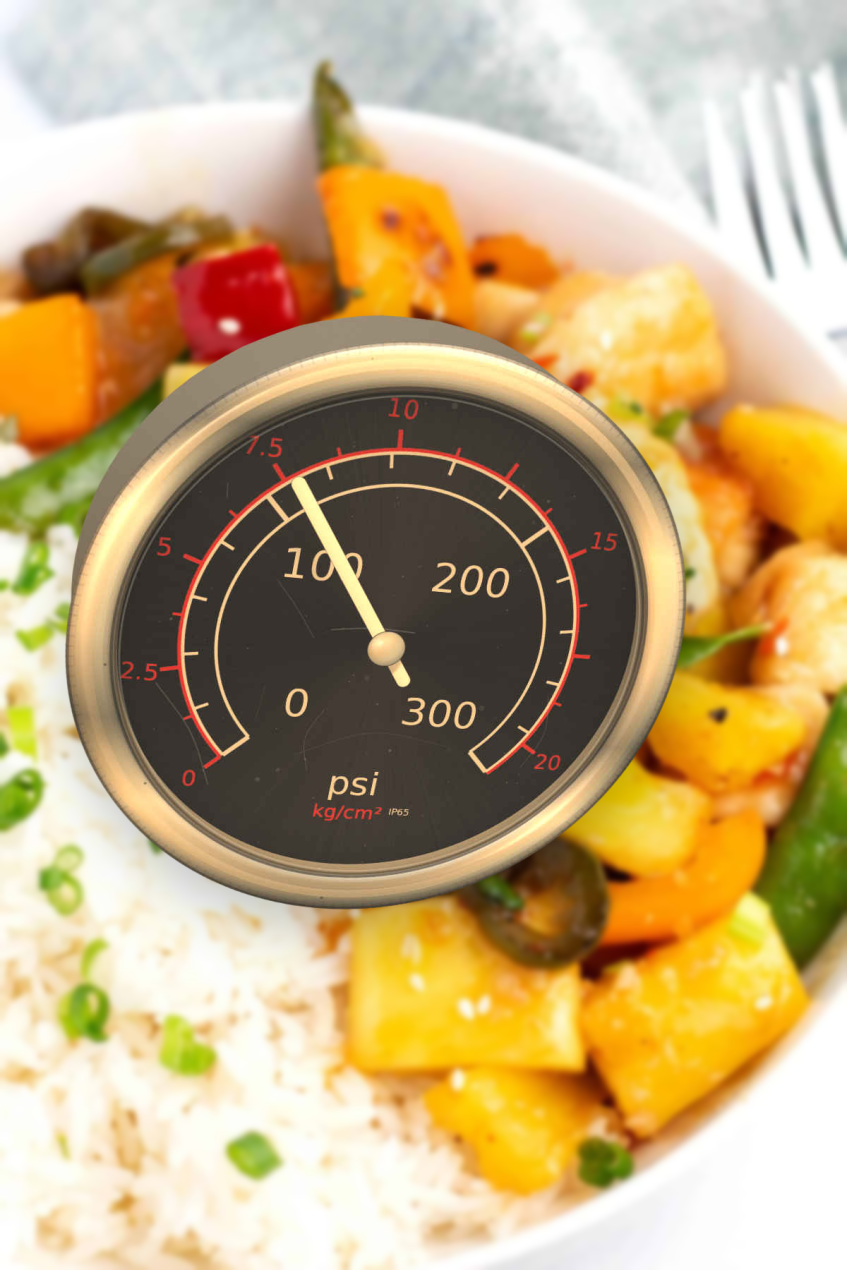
110 psi
